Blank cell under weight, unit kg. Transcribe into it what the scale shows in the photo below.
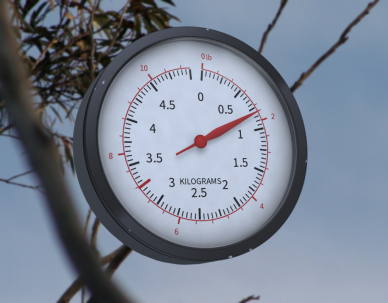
0.8 kg
